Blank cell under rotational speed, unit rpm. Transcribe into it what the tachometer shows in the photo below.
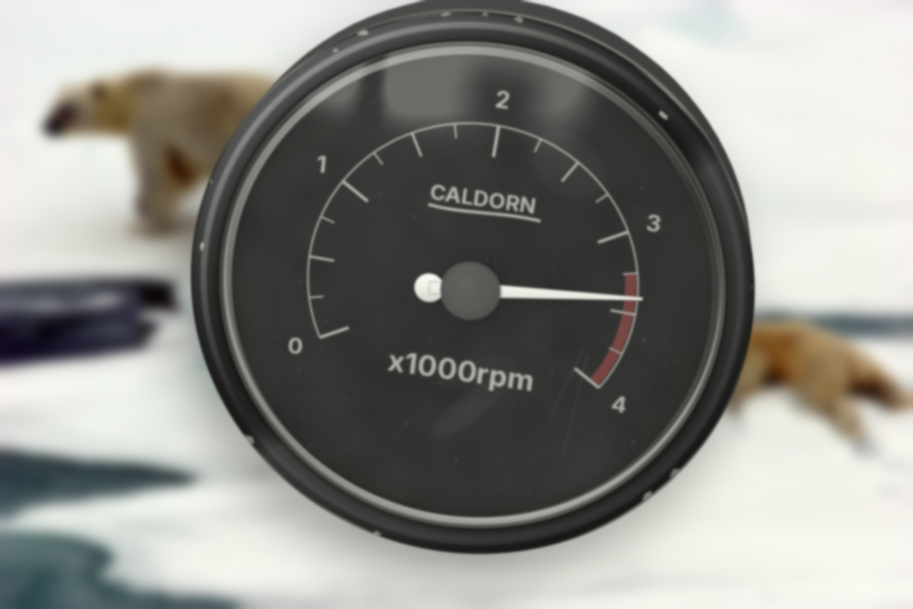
3375 rpm
